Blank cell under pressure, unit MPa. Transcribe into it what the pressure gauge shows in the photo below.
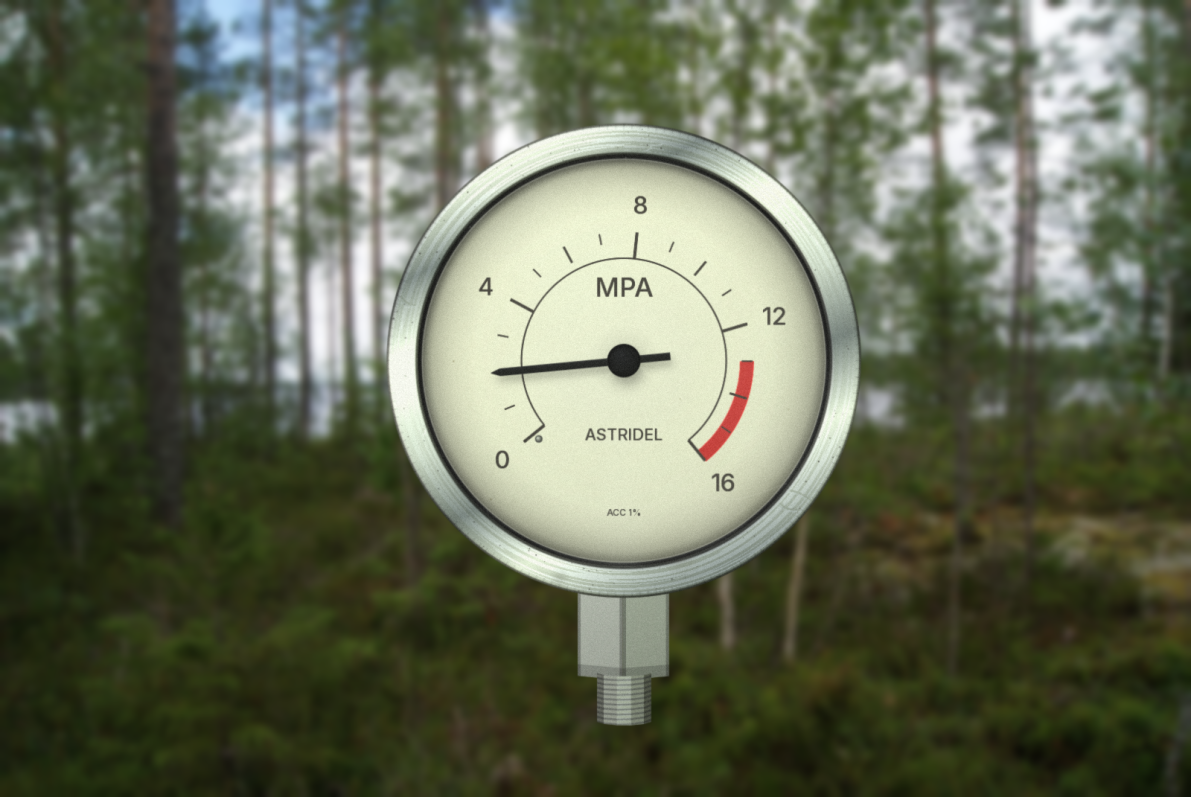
2 MPa
